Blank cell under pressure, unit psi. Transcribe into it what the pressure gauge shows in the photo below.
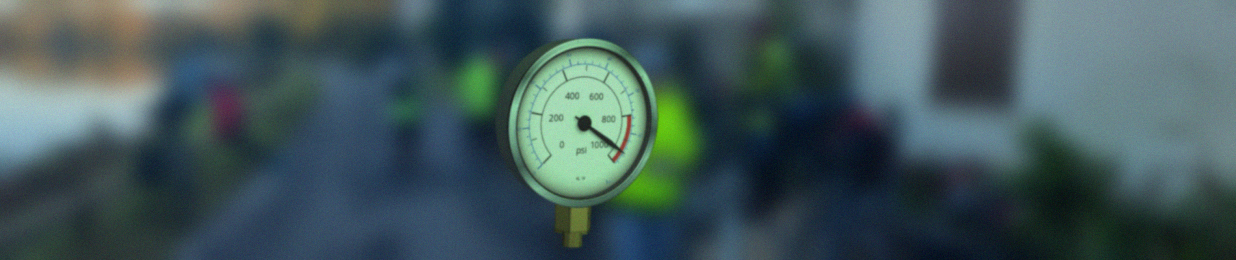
950 psi
